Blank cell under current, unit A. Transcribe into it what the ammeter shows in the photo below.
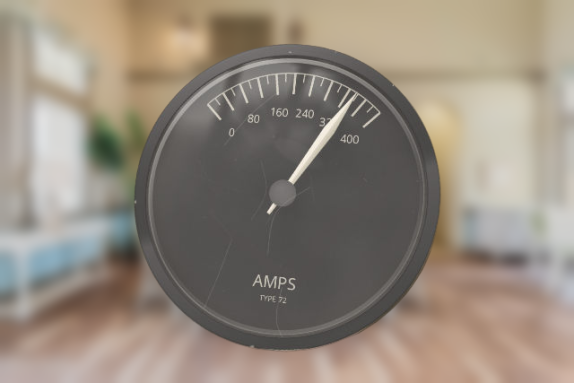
340 A
